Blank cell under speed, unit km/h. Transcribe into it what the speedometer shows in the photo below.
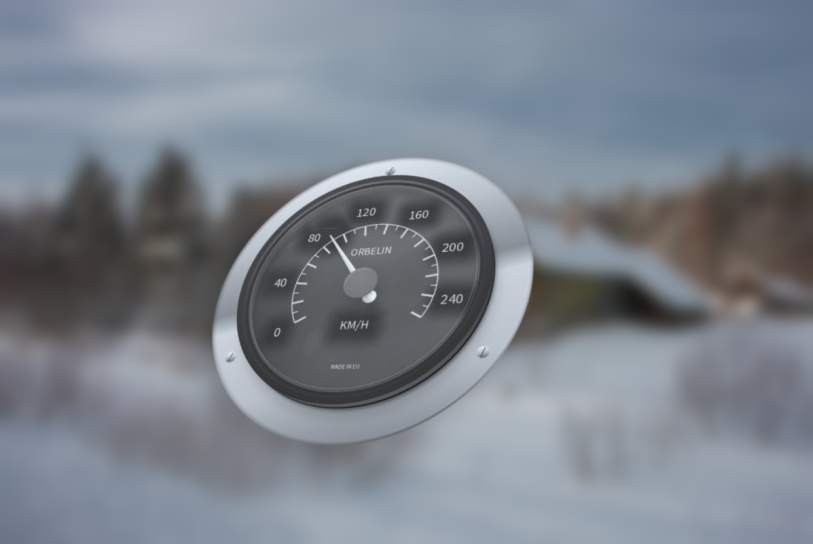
90 km/h
